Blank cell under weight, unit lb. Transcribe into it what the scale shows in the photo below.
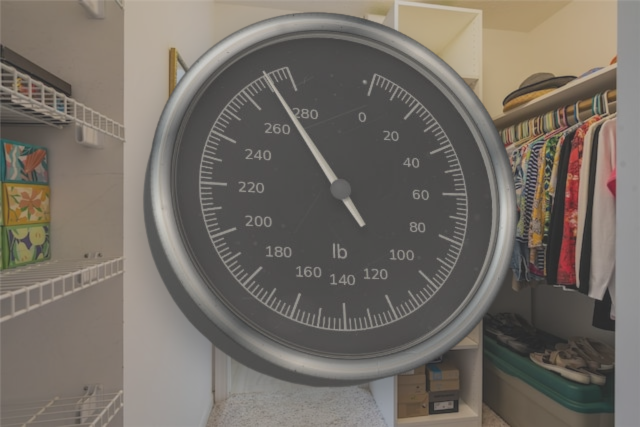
270 lb
